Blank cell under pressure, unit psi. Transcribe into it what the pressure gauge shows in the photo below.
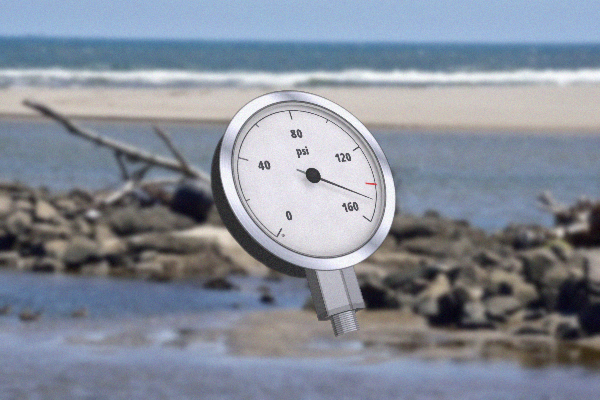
150 psi
